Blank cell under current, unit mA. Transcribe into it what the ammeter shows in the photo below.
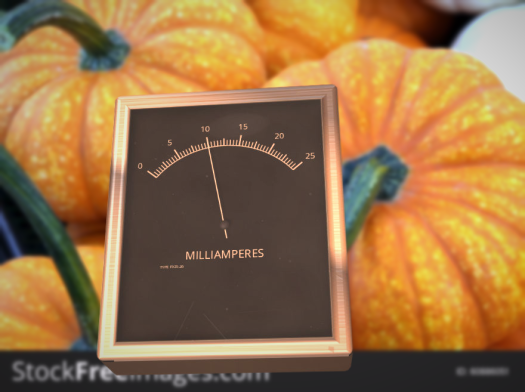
10 mA
